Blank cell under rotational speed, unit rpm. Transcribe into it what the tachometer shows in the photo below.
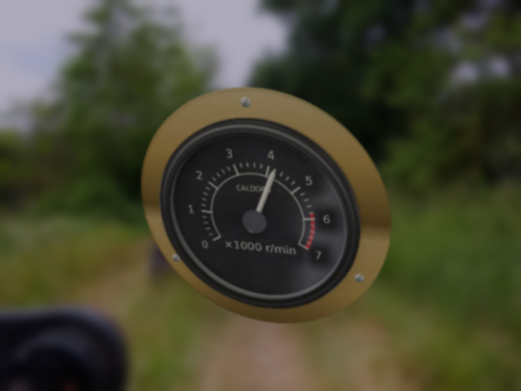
4200 rpm
